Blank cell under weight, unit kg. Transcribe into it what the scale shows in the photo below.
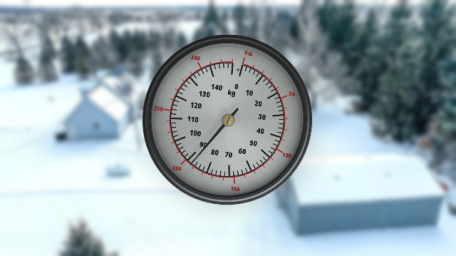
88 kg
